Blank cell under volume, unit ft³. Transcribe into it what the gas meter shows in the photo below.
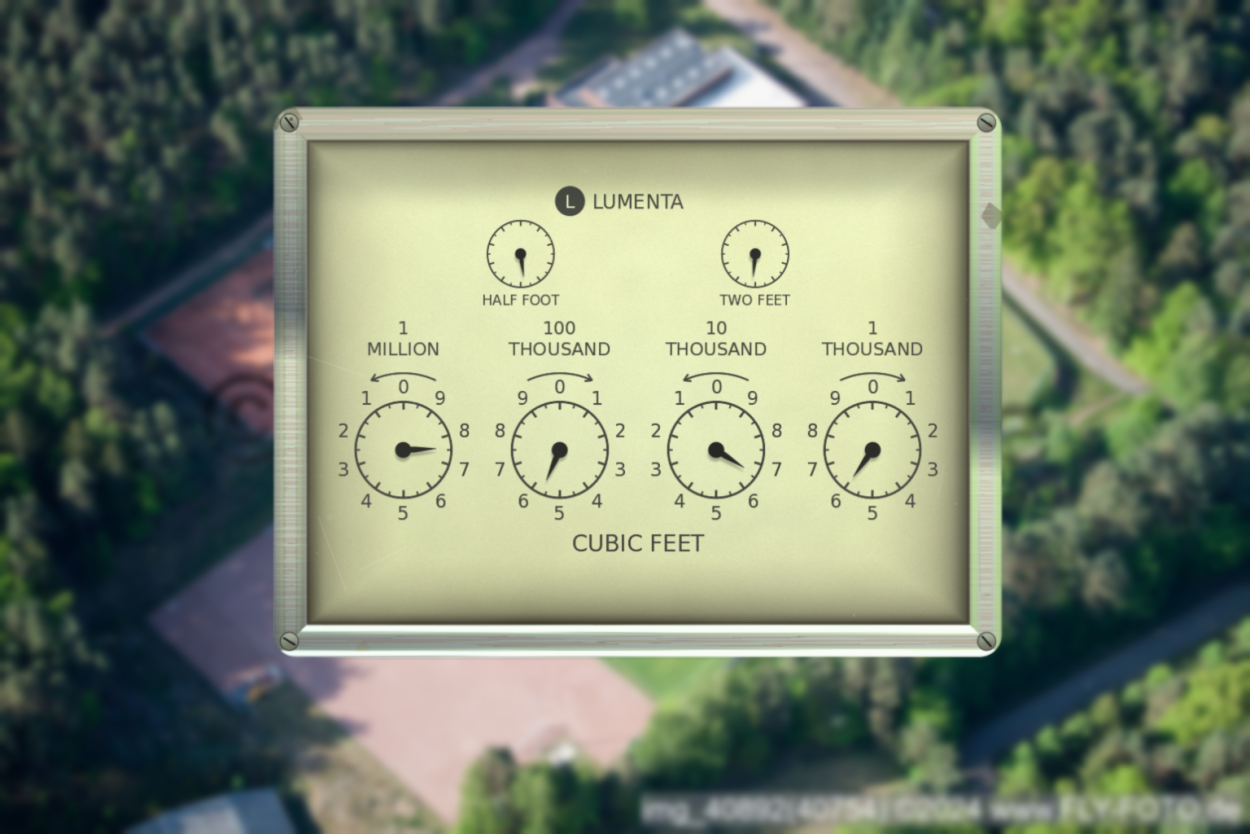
756600 ft³
